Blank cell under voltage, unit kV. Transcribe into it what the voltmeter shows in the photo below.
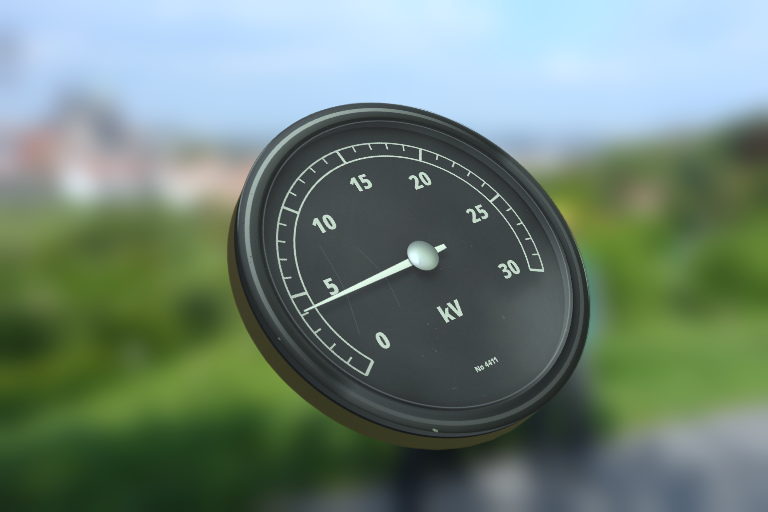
4 kV
